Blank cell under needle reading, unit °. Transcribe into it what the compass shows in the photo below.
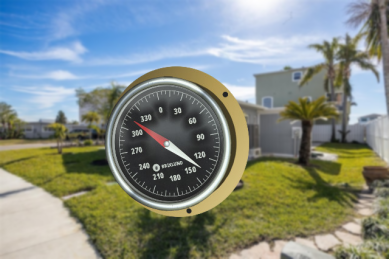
315 °
